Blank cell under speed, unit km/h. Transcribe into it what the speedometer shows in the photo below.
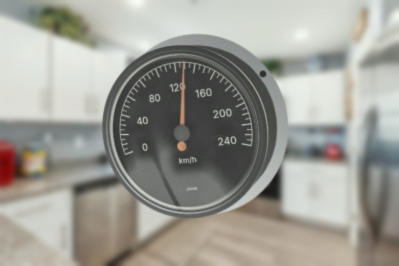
130 km/h
